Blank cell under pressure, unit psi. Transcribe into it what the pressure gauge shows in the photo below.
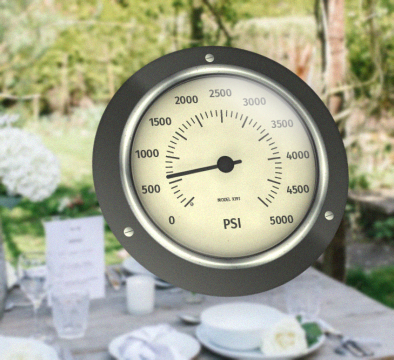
600 psi
